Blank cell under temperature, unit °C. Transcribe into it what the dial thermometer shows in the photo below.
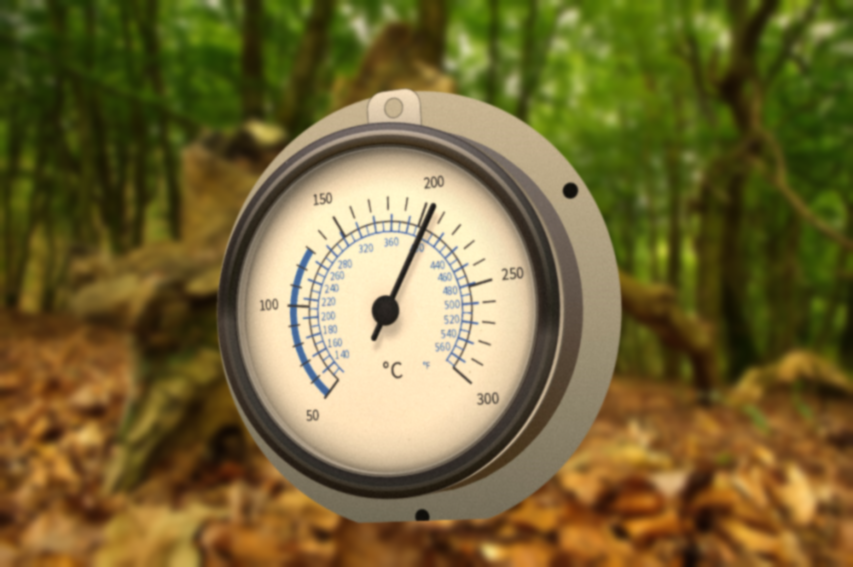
205 °C
